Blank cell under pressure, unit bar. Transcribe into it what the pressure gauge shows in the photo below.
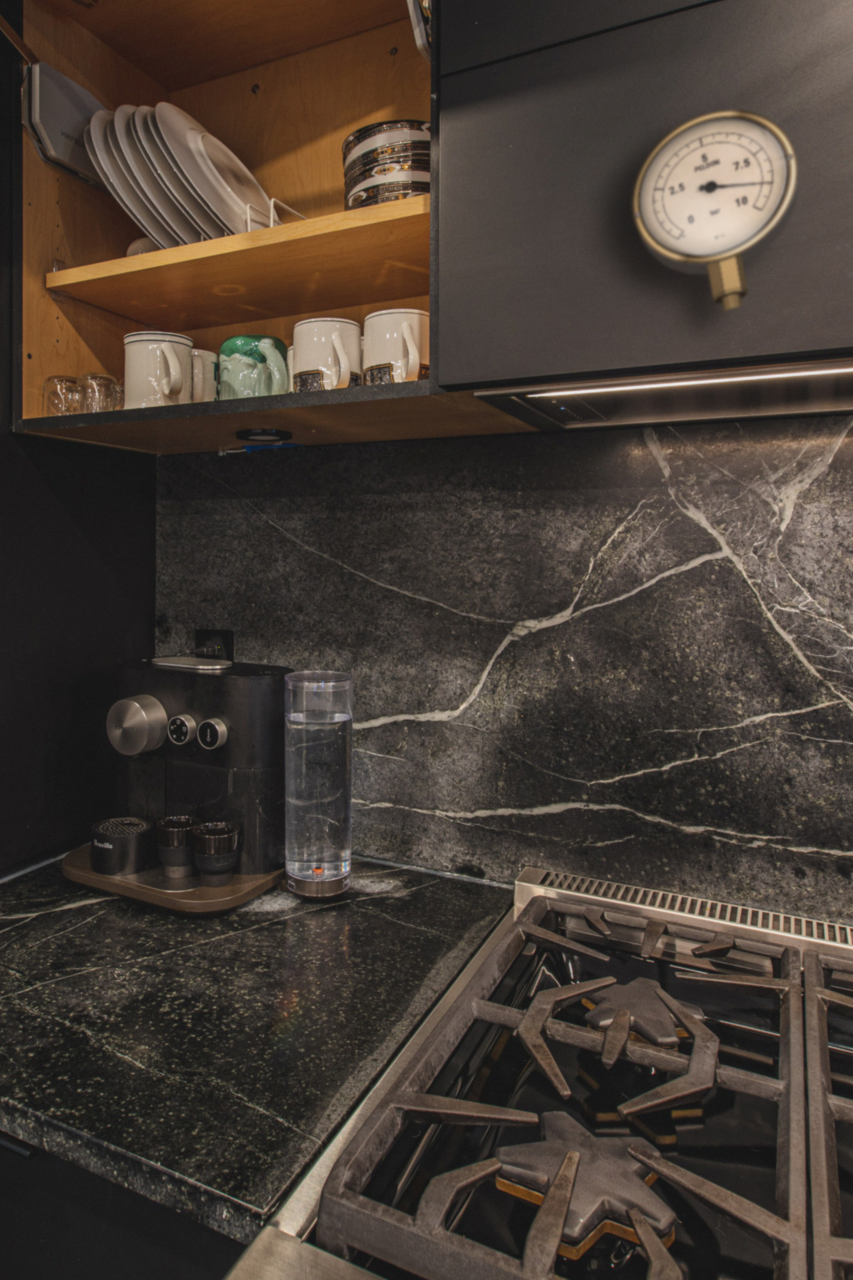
9 bar
